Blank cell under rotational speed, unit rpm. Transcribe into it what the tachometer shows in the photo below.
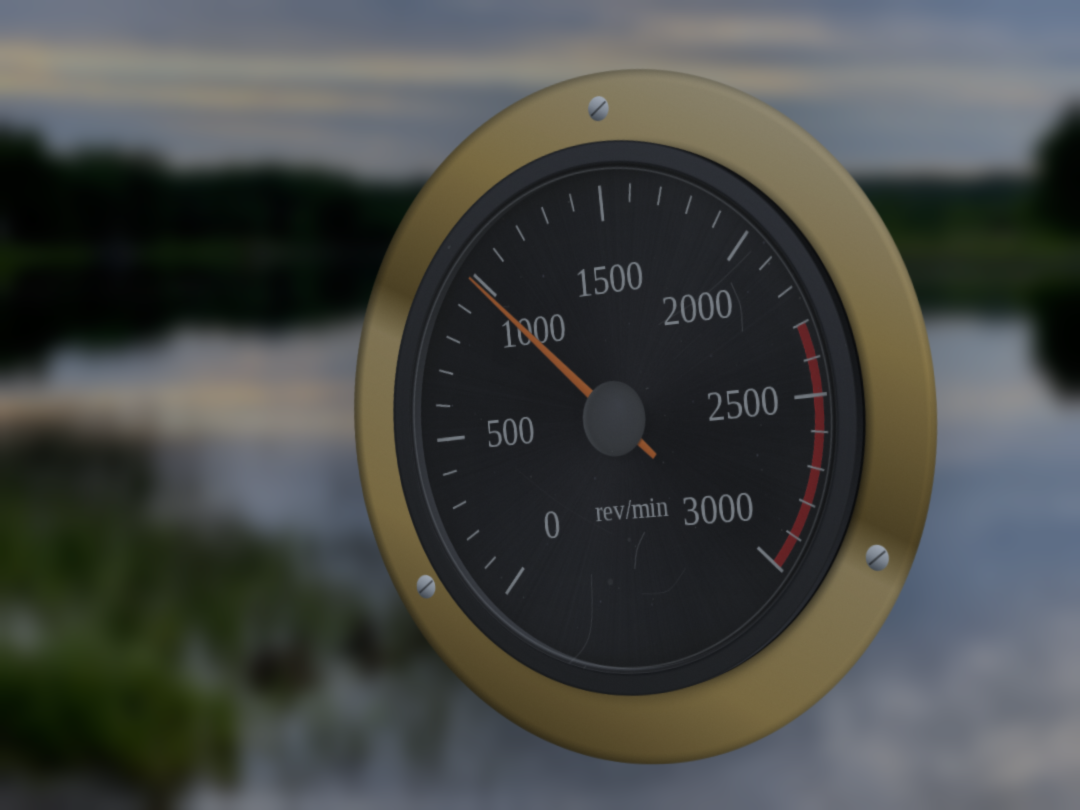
1000 rpm
